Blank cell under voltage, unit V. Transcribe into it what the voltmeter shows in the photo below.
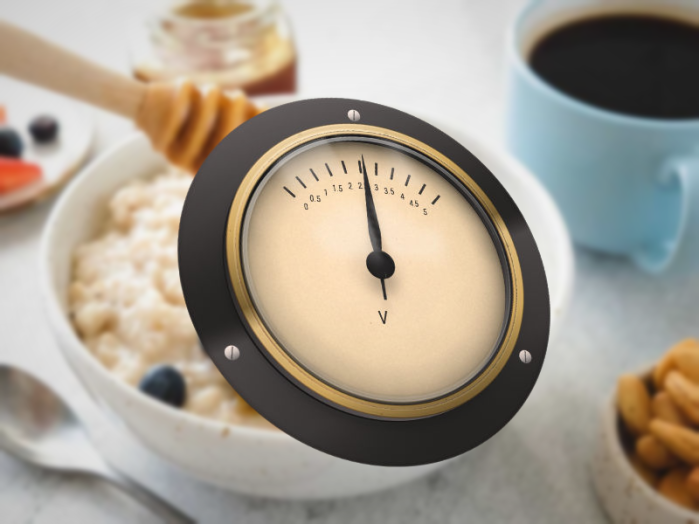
2.5 V
